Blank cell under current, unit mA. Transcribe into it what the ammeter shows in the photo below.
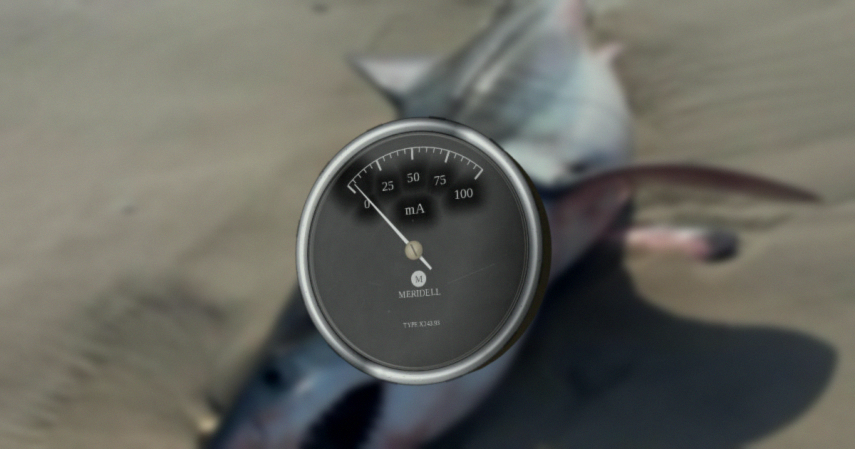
5 mA
